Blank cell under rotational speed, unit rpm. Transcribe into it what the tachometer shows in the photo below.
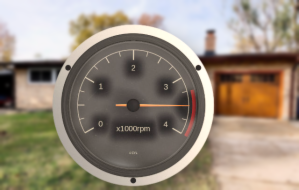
3500 rpm
